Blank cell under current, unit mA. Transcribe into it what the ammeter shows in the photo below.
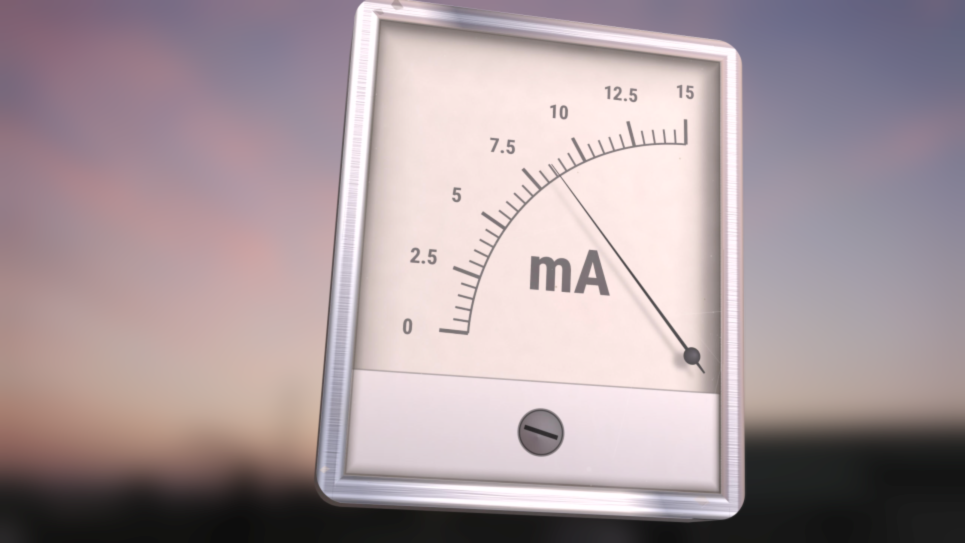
8.5 mA
